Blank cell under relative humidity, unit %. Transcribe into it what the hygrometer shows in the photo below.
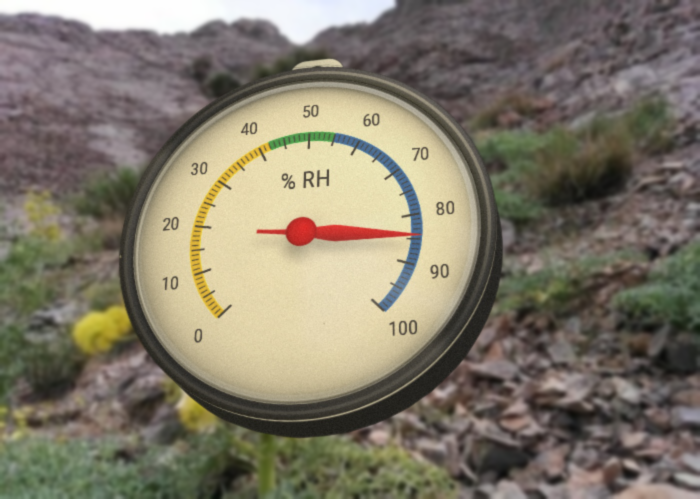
85 %
